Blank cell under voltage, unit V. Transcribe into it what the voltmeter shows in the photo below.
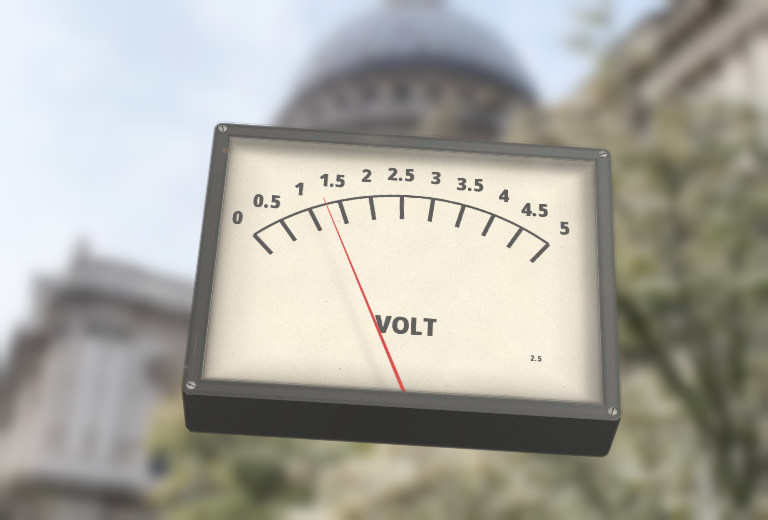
1.25 V
